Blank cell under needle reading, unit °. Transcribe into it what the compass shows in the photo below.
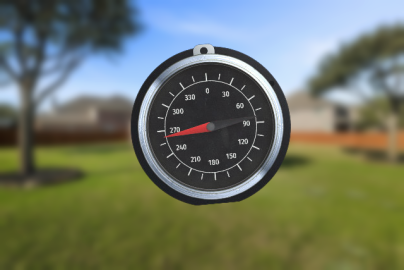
262.5 °
